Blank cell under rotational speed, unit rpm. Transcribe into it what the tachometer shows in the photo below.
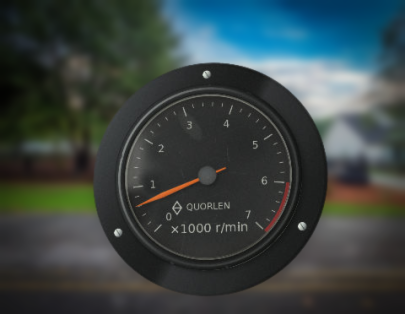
600 rpm
